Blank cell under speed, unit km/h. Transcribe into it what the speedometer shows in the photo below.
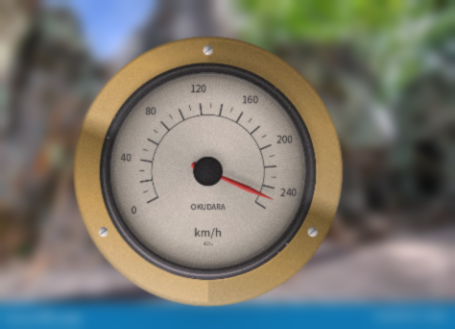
250 km/h
